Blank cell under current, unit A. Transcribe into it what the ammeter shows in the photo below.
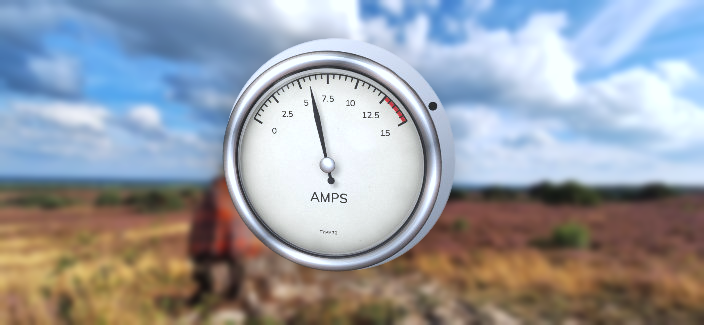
6 A
